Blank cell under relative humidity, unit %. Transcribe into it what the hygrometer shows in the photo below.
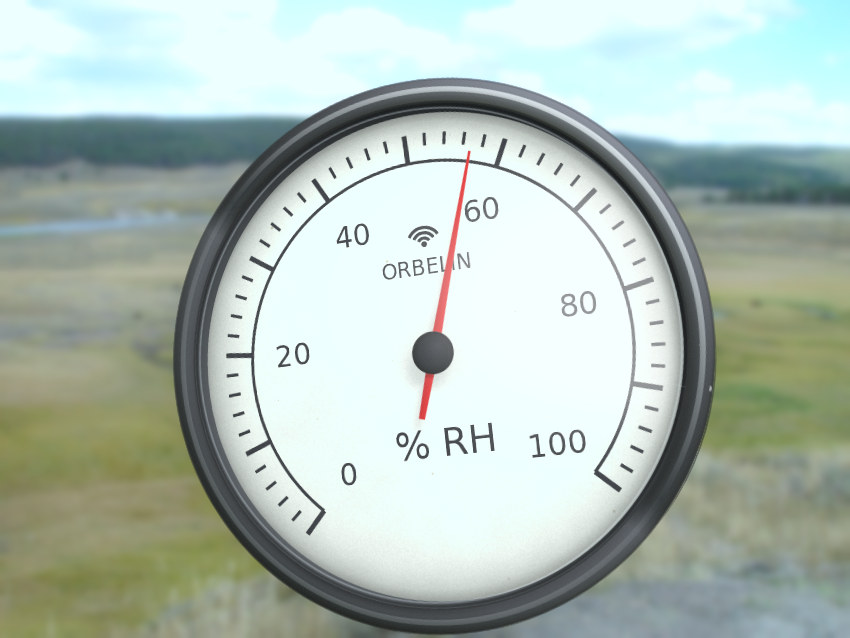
57 %
